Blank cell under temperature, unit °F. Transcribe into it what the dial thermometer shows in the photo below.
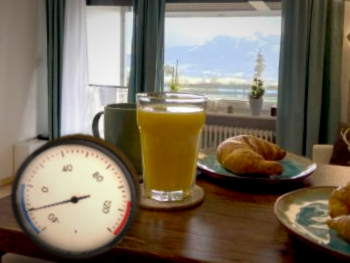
-20 °F
